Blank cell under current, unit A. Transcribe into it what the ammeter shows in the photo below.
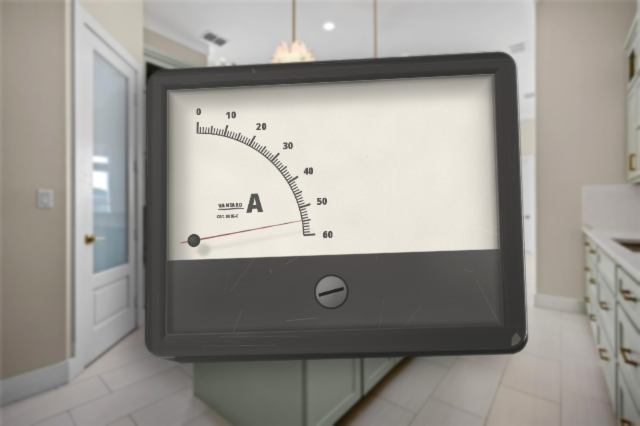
55 A
